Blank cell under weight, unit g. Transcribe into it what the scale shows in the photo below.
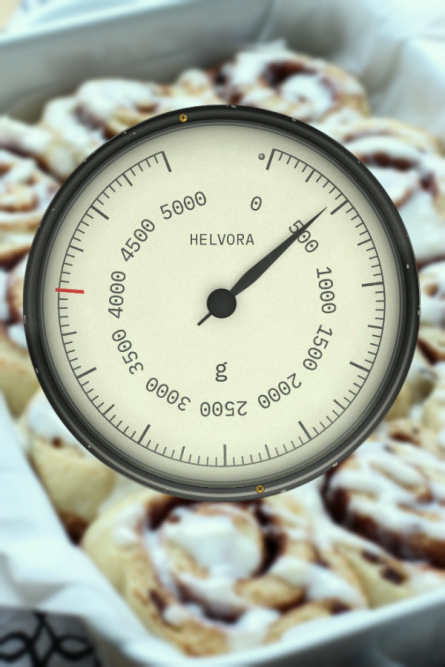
450 g
